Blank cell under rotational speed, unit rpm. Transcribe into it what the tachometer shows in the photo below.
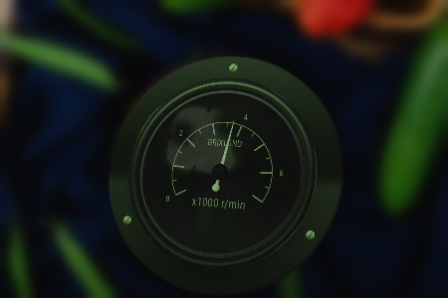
3750 rpm
